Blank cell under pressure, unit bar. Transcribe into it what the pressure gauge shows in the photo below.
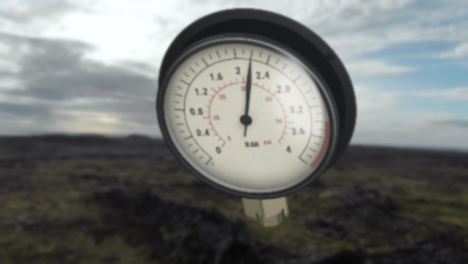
2.2 bar
